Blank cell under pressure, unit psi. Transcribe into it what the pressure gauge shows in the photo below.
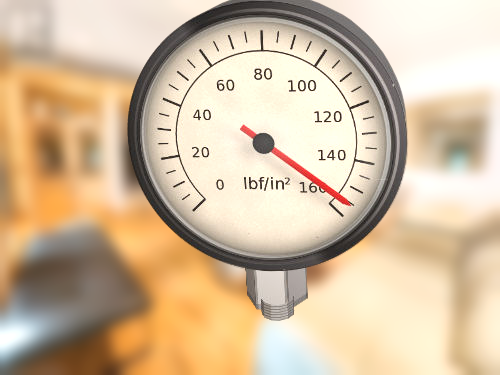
155 psi
